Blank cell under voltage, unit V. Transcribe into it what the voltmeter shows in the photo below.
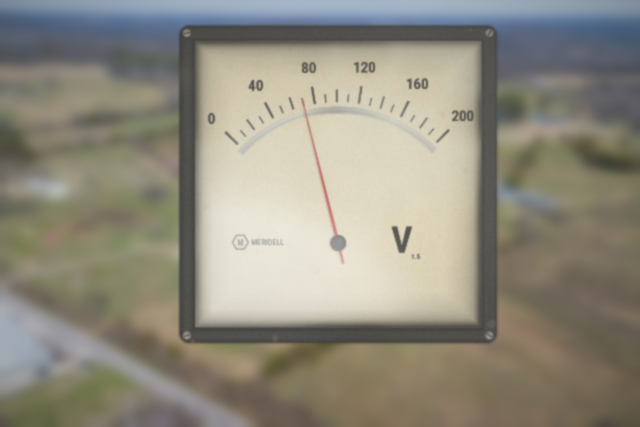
70 V
